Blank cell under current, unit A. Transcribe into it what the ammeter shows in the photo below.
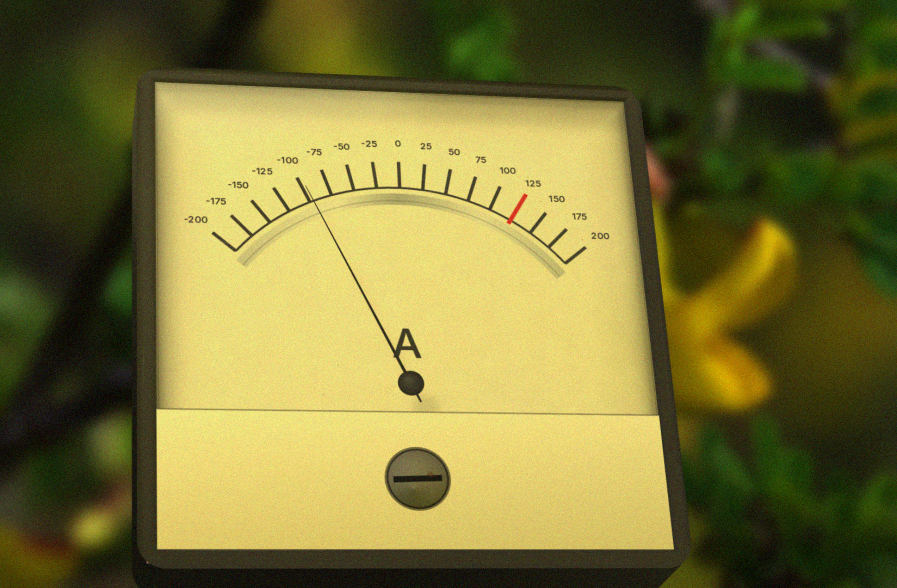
-100 A
